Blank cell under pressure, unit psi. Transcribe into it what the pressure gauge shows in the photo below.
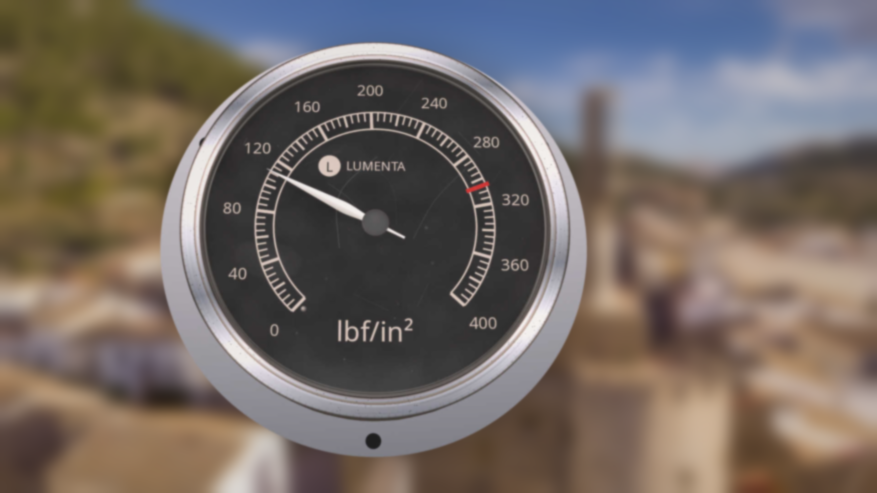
110 psi
